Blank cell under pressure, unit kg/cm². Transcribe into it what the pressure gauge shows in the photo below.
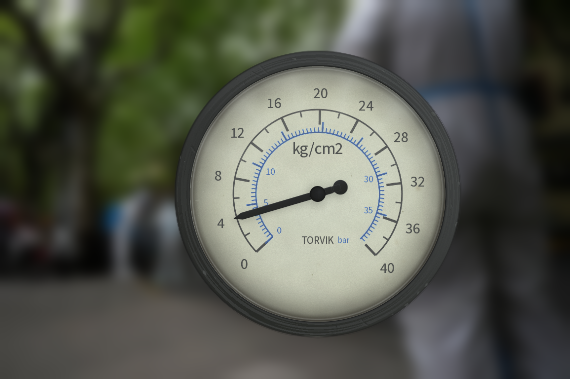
4 kg/cm²
